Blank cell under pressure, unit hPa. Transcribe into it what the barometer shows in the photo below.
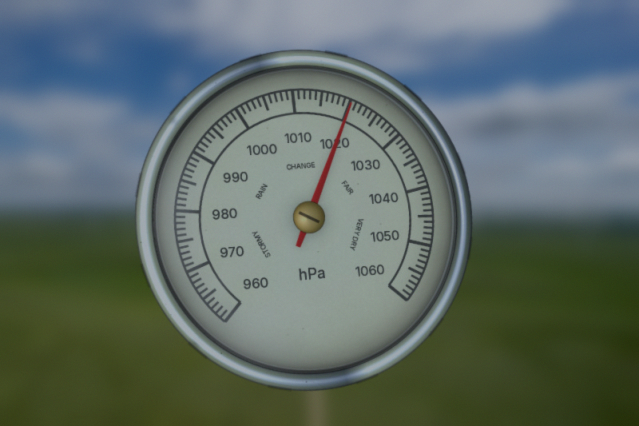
1020 hPa
